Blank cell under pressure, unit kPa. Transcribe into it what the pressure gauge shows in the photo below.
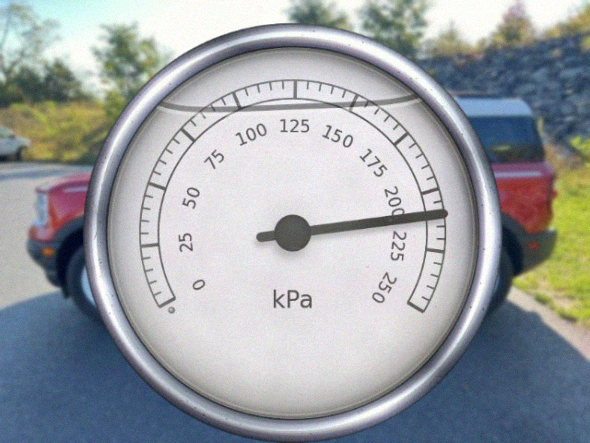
210 kPa
